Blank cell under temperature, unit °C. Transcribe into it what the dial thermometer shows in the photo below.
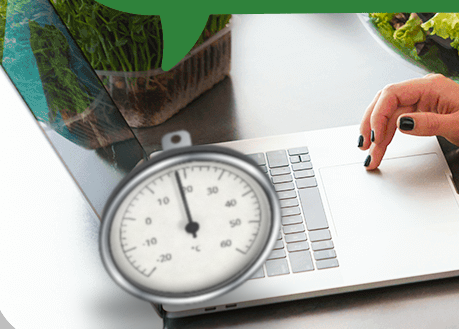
18 °C
